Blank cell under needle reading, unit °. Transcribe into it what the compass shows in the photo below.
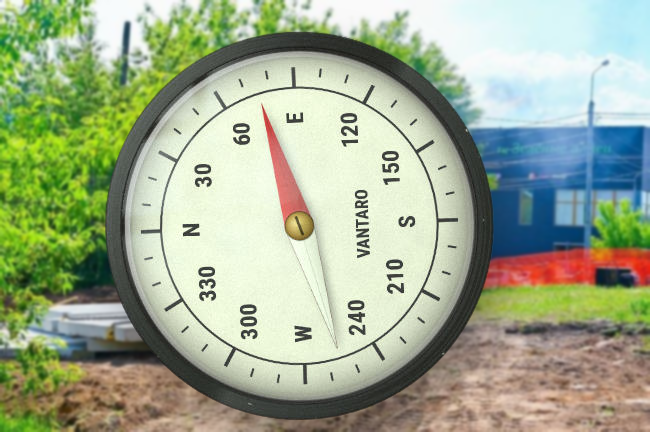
75 °
